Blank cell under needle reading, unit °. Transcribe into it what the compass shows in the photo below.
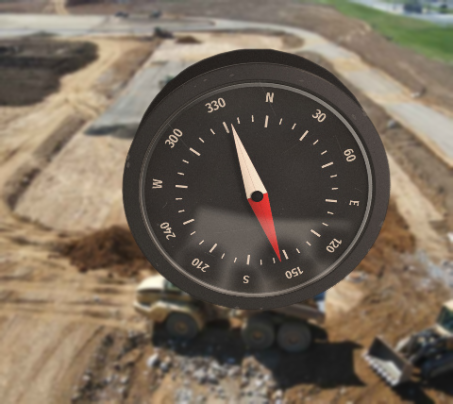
155 °
